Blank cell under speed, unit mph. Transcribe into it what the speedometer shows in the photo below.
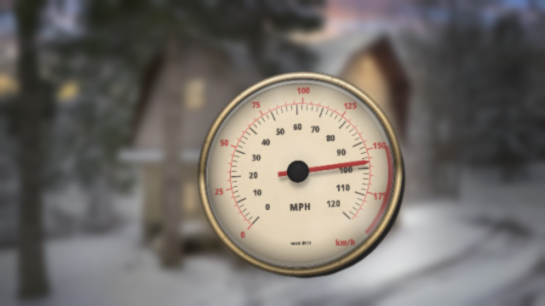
98 mph
